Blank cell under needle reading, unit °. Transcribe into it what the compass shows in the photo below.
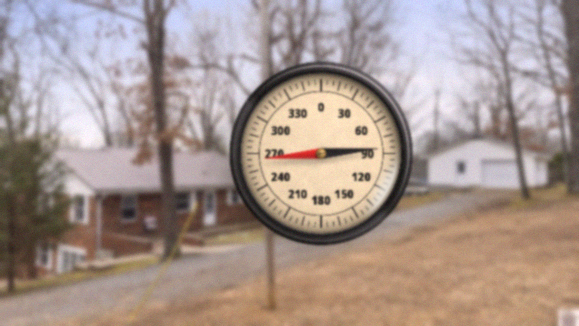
265 °
